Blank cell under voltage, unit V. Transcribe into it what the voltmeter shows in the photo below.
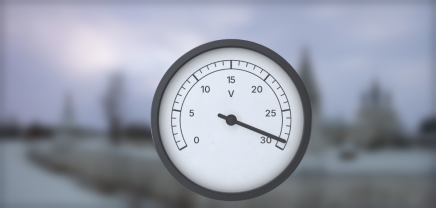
29 V
